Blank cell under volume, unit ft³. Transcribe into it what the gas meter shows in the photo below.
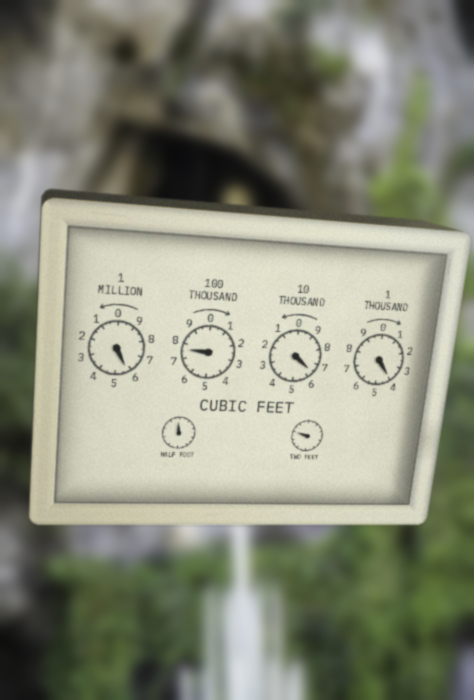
576400 ft³
